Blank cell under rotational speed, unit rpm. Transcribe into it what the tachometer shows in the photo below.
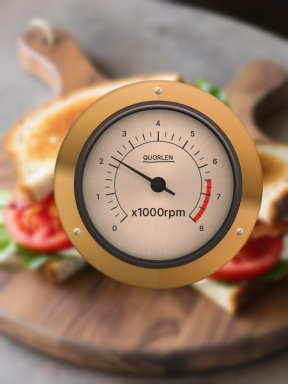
2250 rpm
